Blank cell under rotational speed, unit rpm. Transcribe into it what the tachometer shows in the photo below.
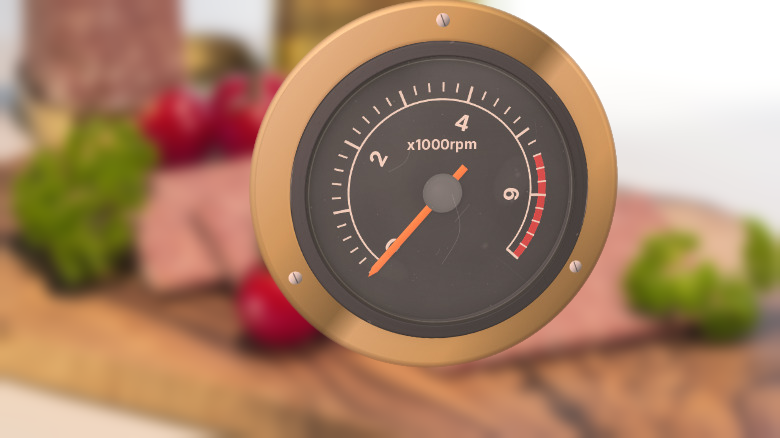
0 rpm
